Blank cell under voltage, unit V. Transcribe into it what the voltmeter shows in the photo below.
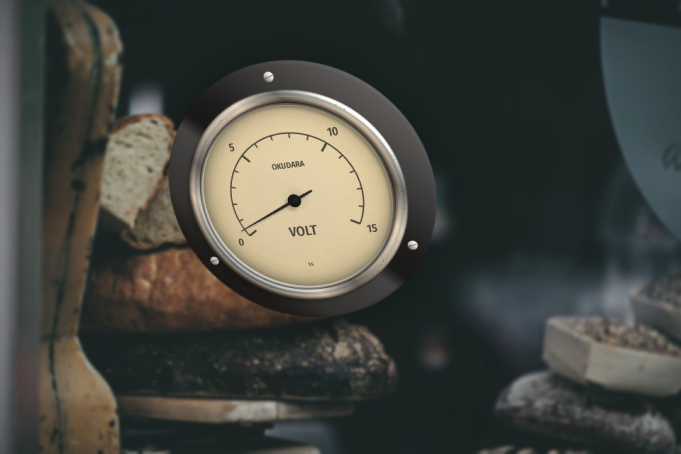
0.5 V
